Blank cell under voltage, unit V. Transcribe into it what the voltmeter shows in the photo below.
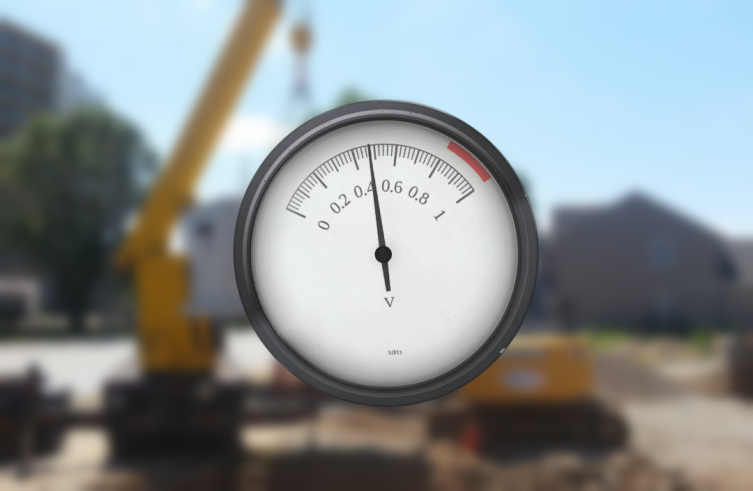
0.48 V
